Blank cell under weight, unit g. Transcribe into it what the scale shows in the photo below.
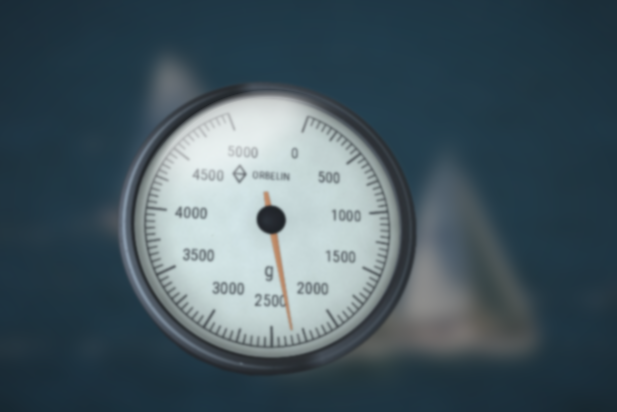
2350 g
